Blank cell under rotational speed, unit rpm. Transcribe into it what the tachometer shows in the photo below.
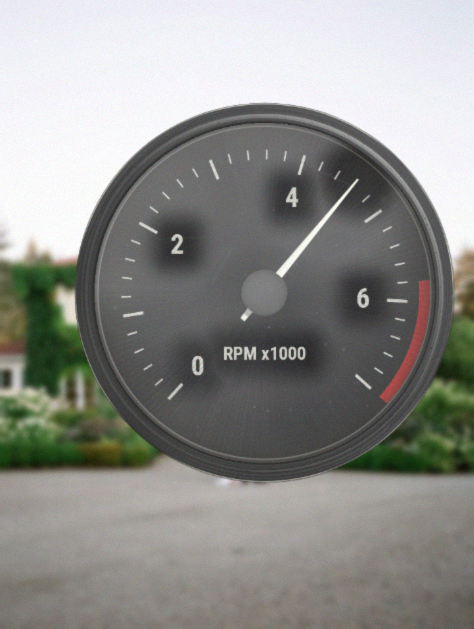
4600 rpm
